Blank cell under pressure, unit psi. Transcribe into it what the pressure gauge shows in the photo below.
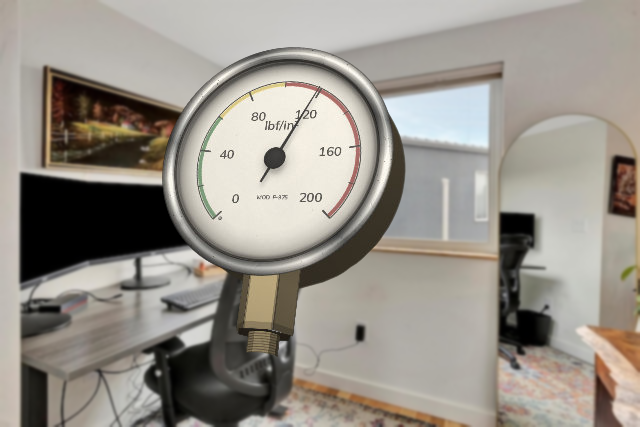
120 psi
